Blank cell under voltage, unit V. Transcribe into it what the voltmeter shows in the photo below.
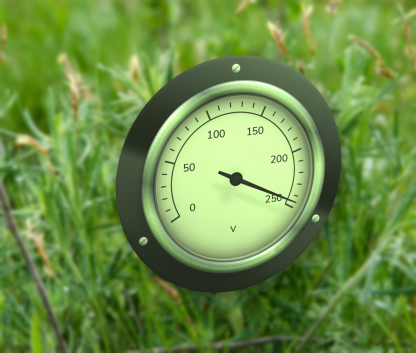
245 V
